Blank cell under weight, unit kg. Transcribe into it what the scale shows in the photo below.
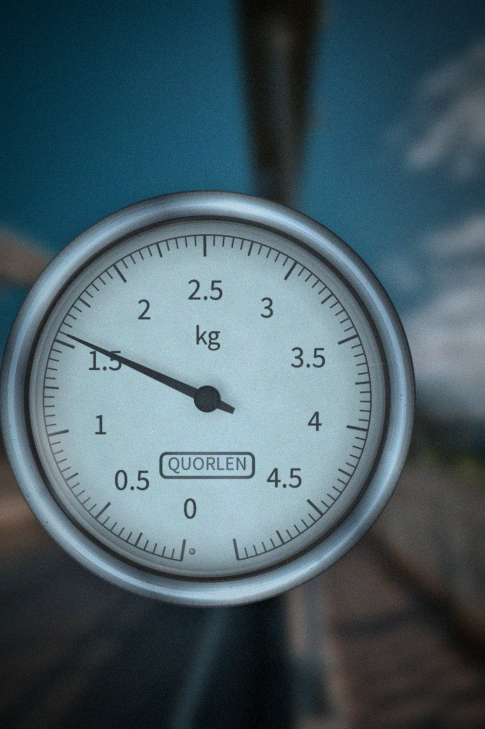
1.55 kg
